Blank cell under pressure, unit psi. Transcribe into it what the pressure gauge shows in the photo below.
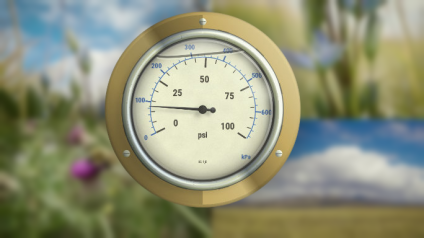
12.5 psi
